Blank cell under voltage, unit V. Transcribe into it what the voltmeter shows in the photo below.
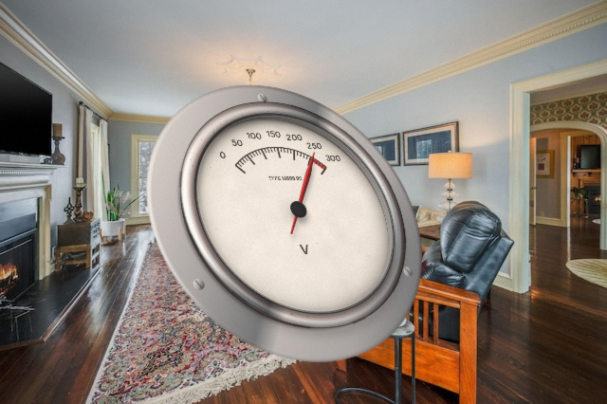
250 V
